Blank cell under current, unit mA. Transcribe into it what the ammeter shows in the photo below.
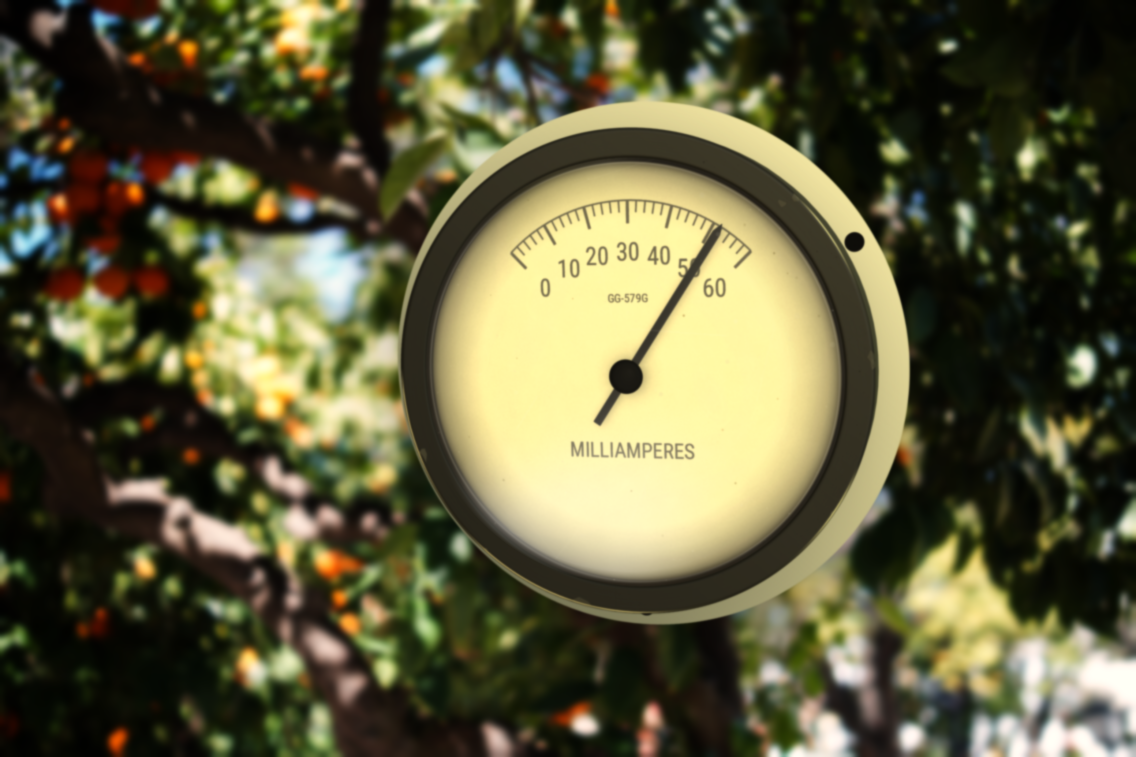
52 mA
